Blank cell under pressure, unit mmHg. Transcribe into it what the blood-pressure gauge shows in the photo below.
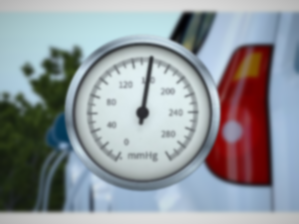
160 mmHg
